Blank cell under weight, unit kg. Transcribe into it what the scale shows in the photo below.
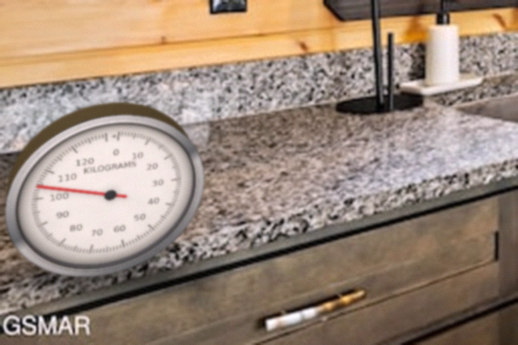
105 kg
